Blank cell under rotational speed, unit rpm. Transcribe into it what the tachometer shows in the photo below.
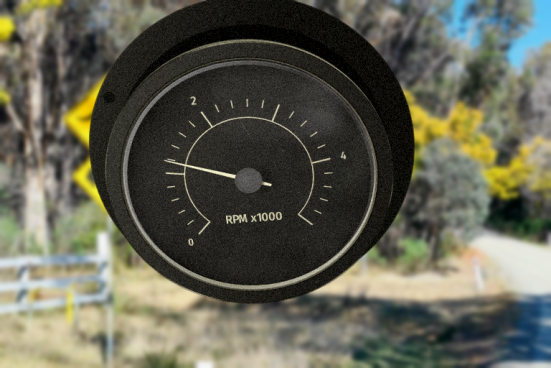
1200 rpm
